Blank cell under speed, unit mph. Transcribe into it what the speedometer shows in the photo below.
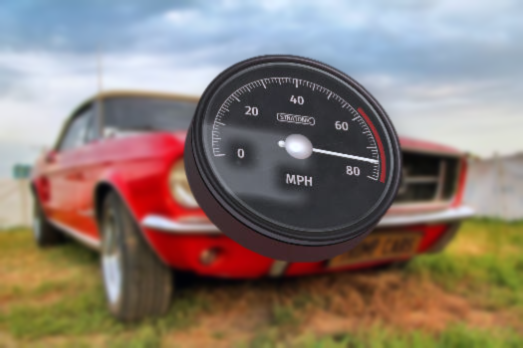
75 mph
